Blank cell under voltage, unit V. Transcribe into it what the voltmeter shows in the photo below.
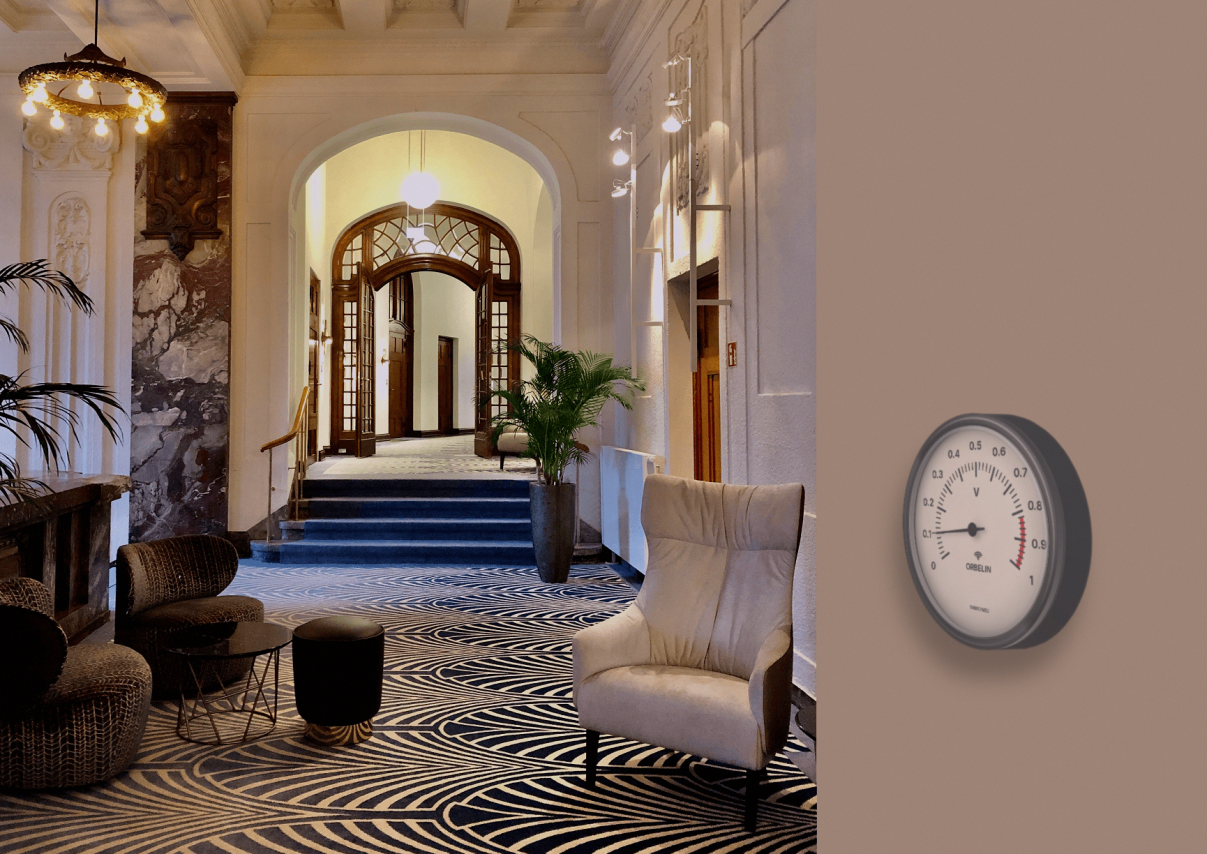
0.1 V
